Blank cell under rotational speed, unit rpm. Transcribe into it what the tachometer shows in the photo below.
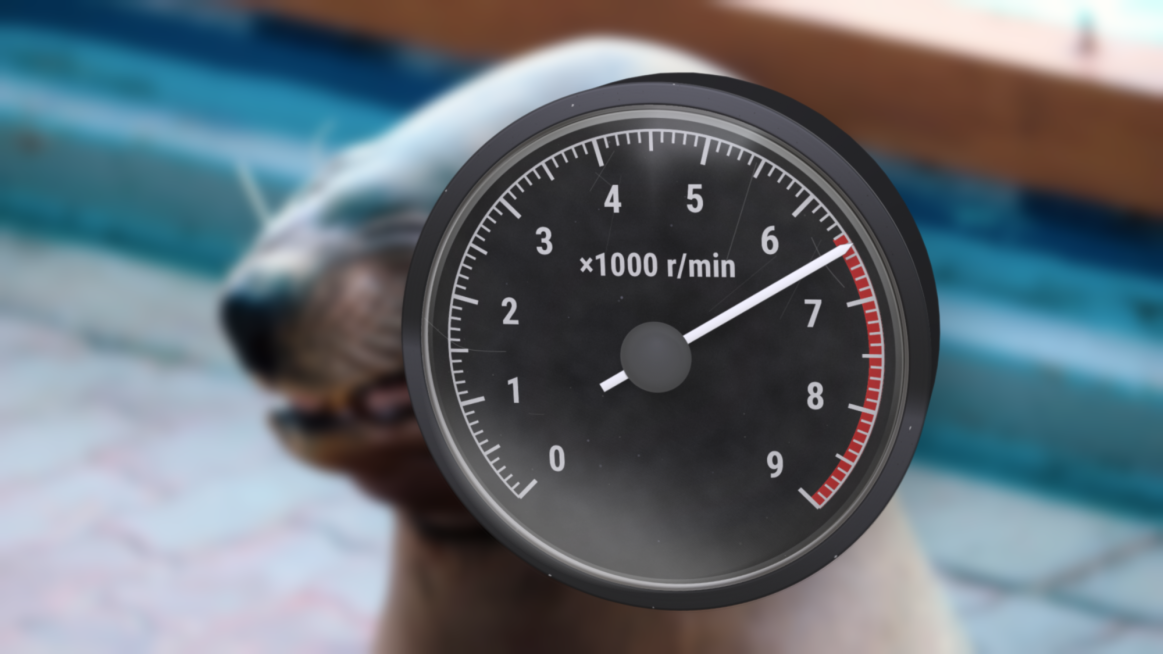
6500 rpm
